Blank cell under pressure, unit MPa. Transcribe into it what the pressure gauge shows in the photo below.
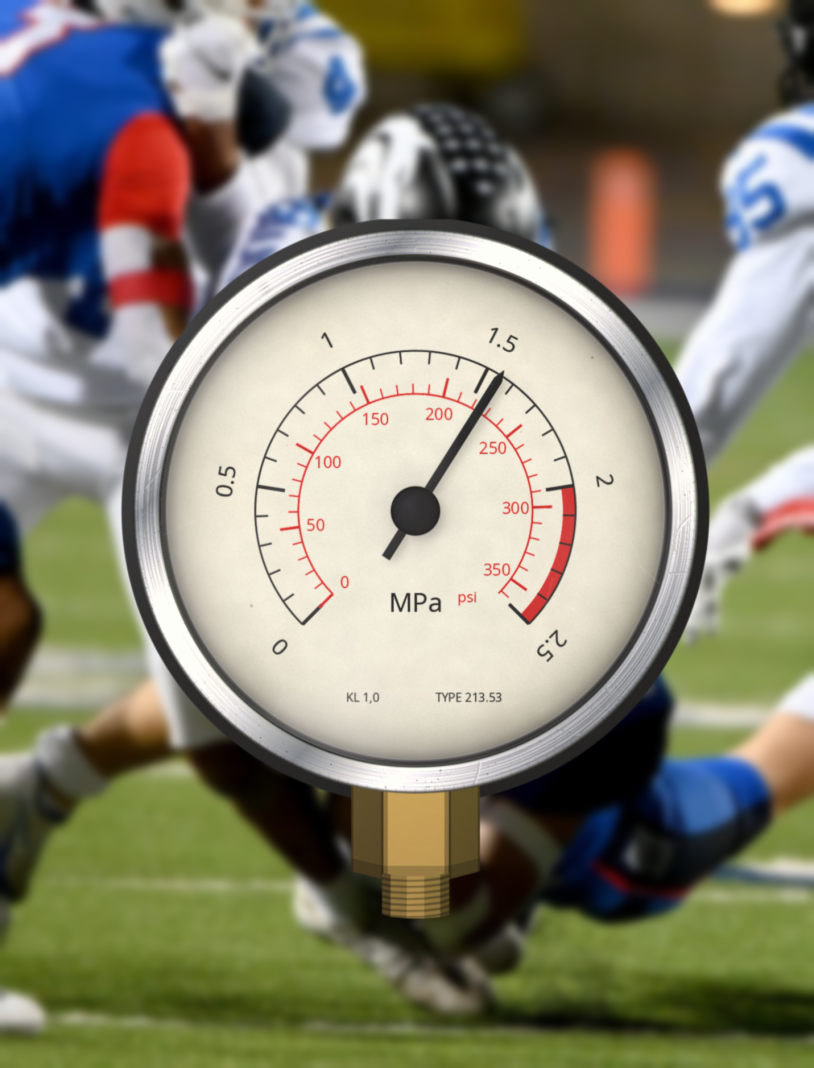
1.55 MPa
